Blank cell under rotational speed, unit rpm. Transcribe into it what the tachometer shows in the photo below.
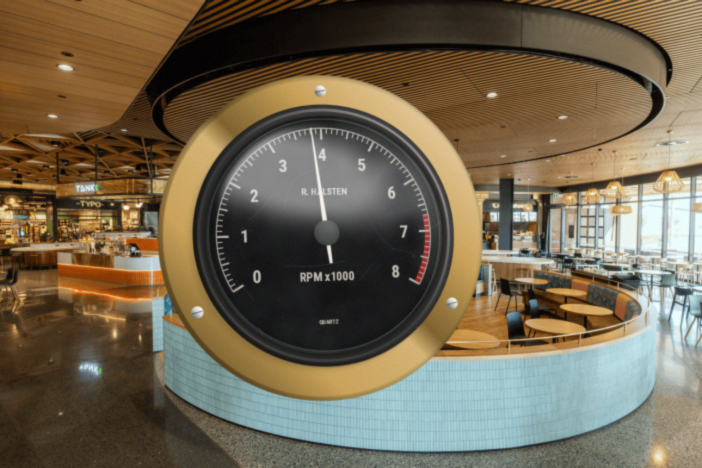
3800 rpm
